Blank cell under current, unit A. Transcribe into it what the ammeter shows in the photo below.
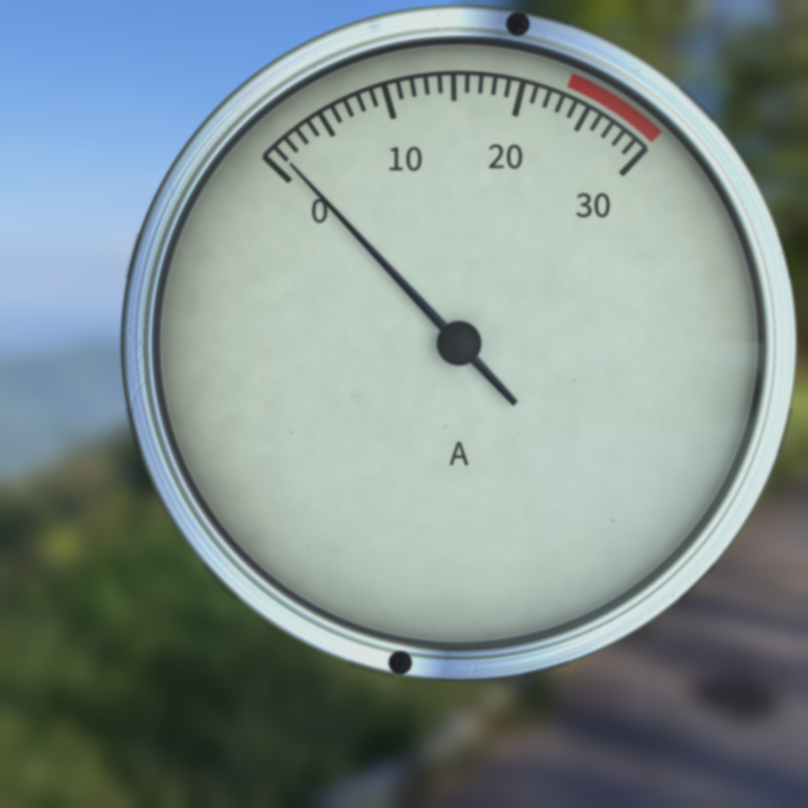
1 A
